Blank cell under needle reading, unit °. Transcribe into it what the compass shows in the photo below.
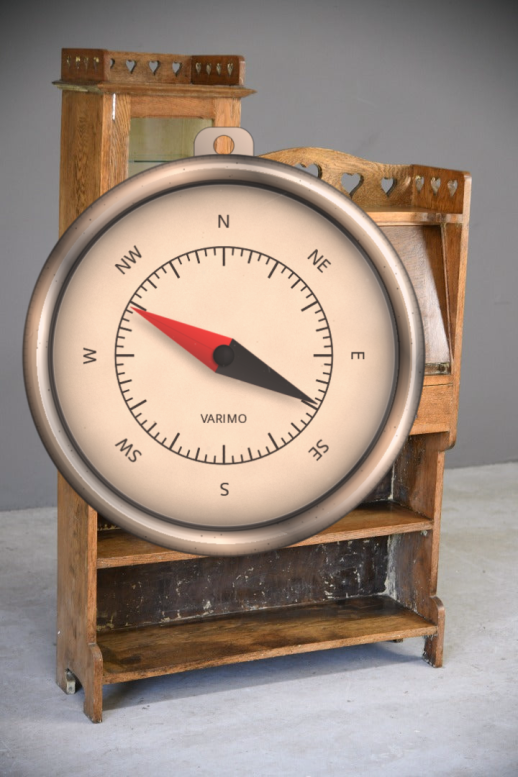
297.5 °
